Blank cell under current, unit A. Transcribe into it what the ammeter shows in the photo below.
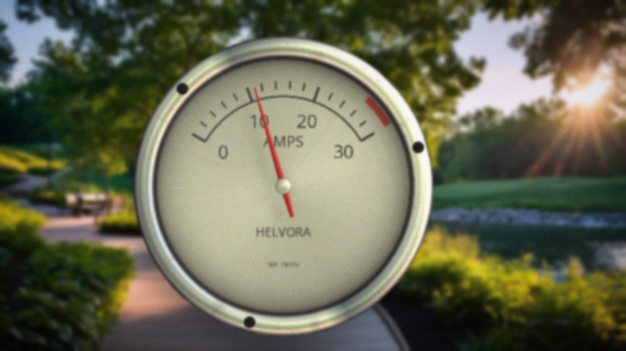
11 A
